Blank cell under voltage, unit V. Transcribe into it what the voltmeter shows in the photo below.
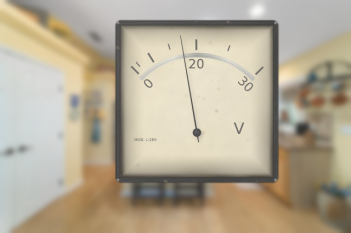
17.5 V
